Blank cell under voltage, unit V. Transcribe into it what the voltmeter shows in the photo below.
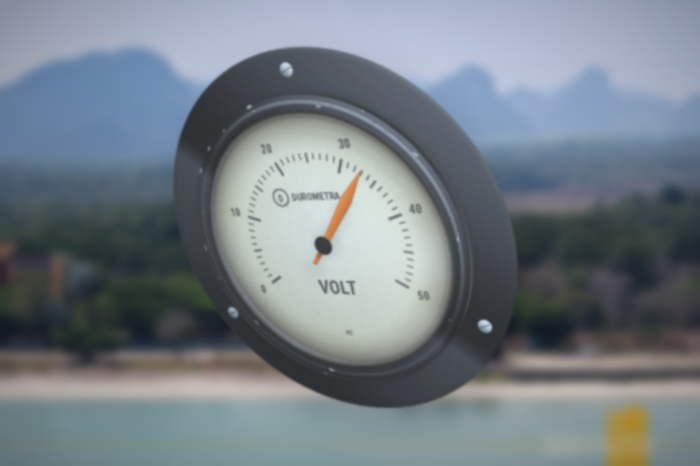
33 V
